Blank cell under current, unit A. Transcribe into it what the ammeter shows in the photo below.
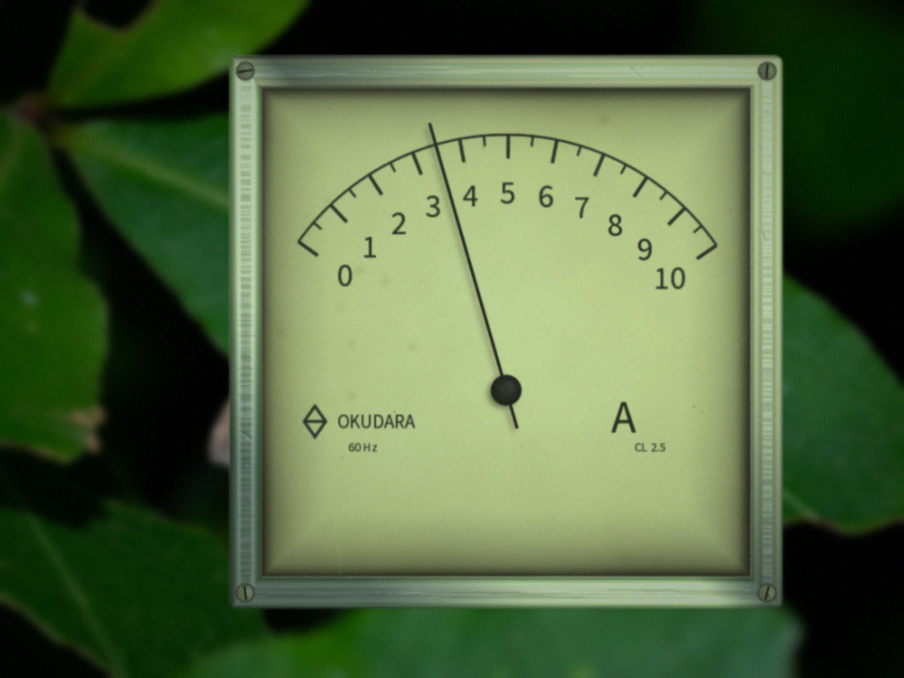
3.5 A
